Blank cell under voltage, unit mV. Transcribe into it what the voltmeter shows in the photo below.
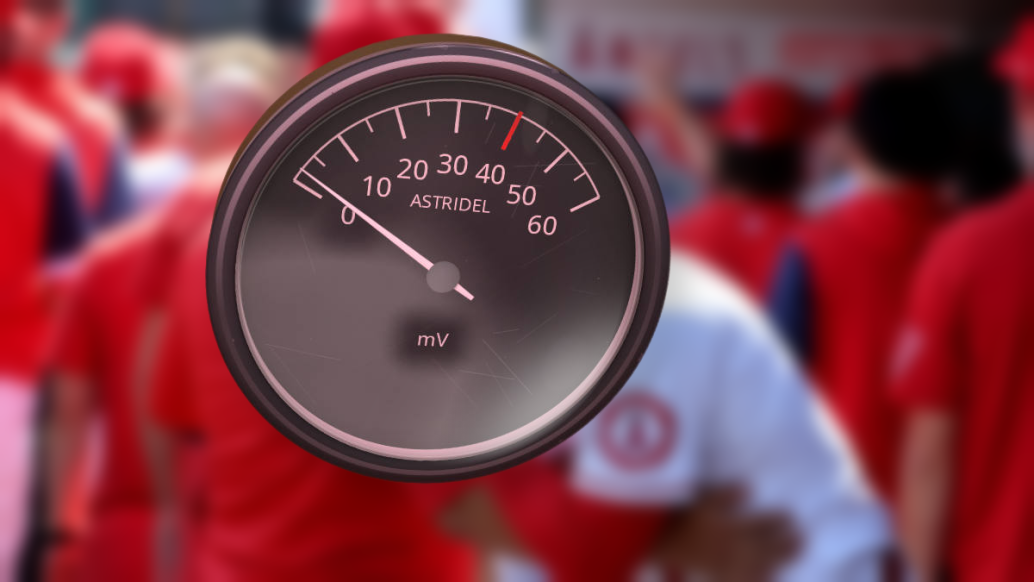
2.5 mV
